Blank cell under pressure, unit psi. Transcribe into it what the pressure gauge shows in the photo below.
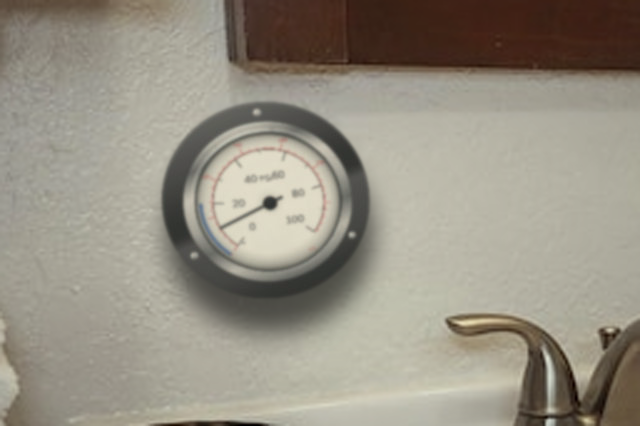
10 psi
